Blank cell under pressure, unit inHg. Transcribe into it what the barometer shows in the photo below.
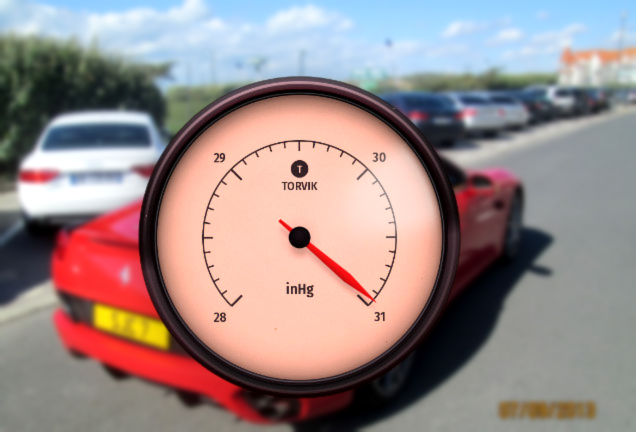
30.95 inHg
